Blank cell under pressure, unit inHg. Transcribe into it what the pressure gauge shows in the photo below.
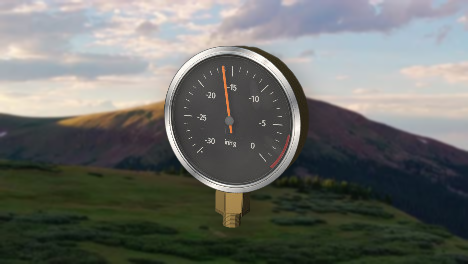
-16 inHg
